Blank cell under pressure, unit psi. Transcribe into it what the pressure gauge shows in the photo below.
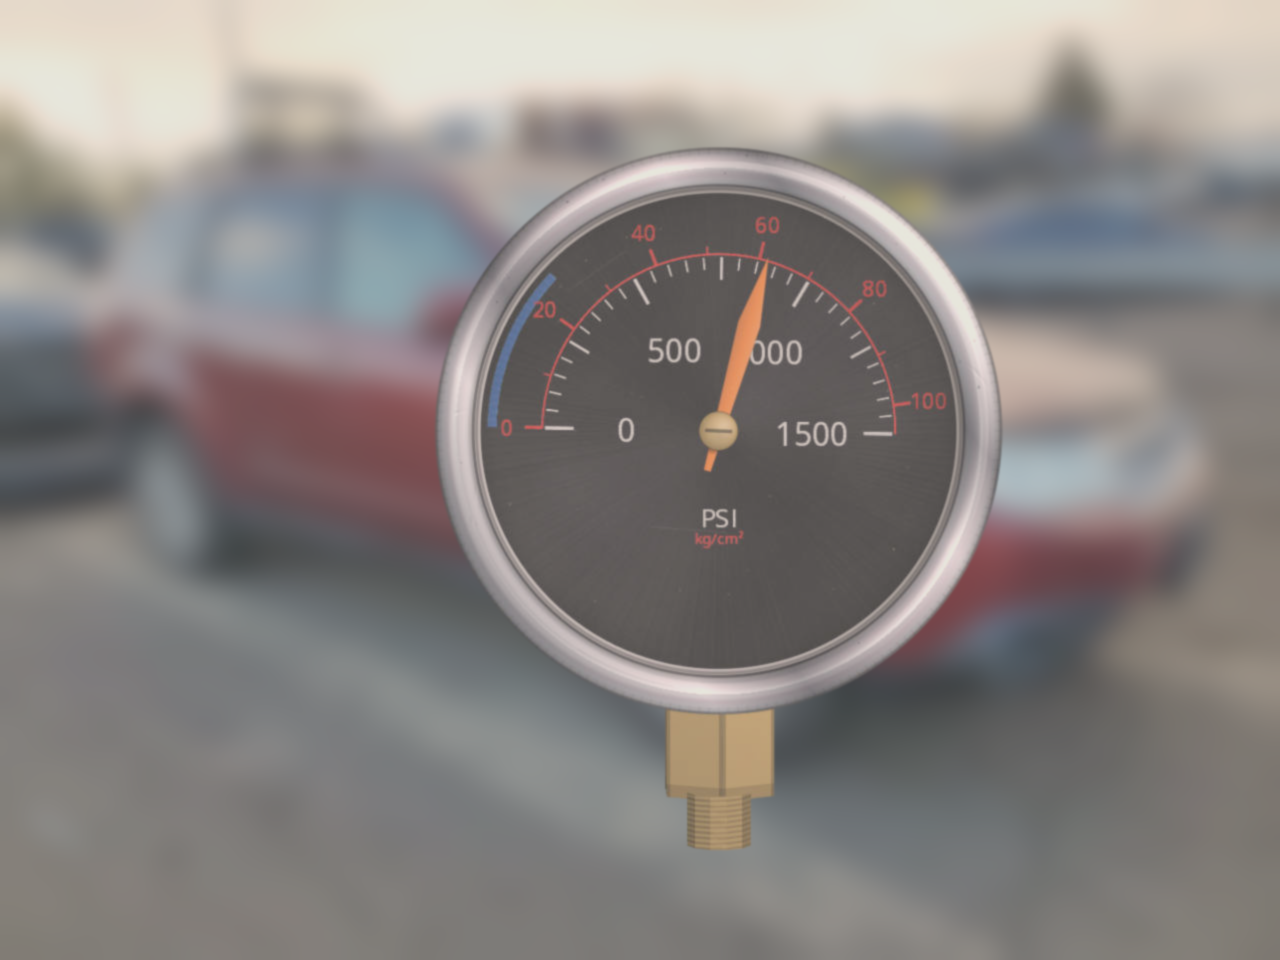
875 psi
